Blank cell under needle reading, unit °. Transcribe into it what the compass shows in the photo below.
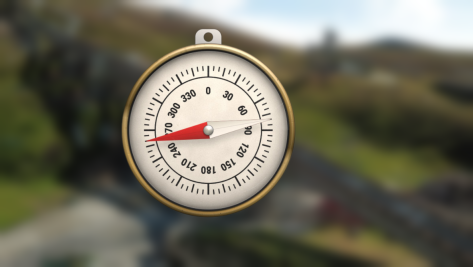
260 °
